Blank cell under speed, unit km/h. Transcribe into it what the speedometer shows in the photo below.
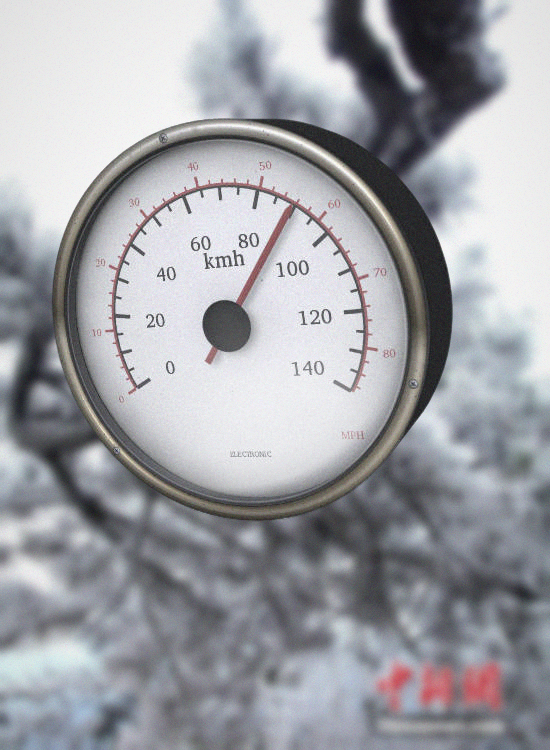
90 km/h
